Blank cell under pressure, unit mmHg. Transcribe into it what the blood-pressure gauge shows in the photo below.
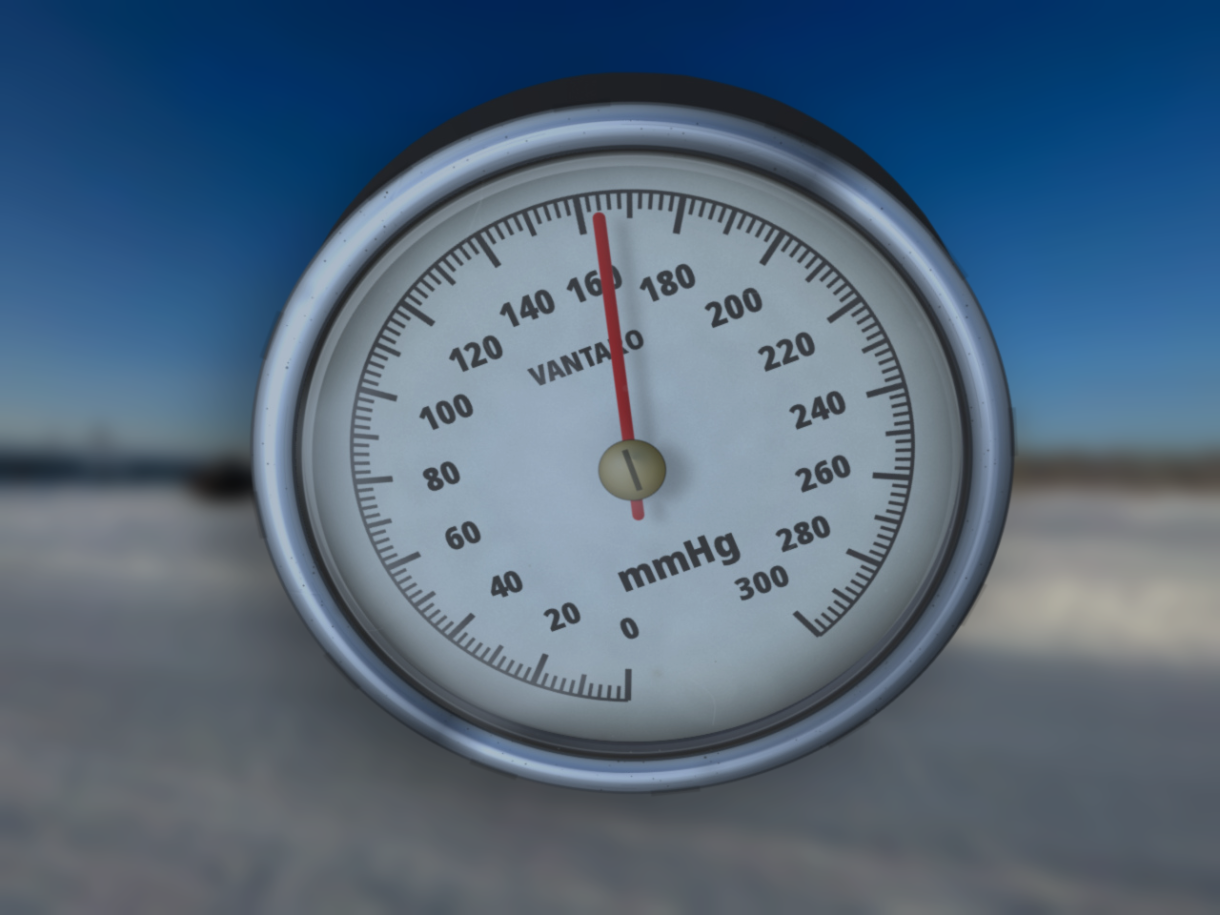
164 mmHg
